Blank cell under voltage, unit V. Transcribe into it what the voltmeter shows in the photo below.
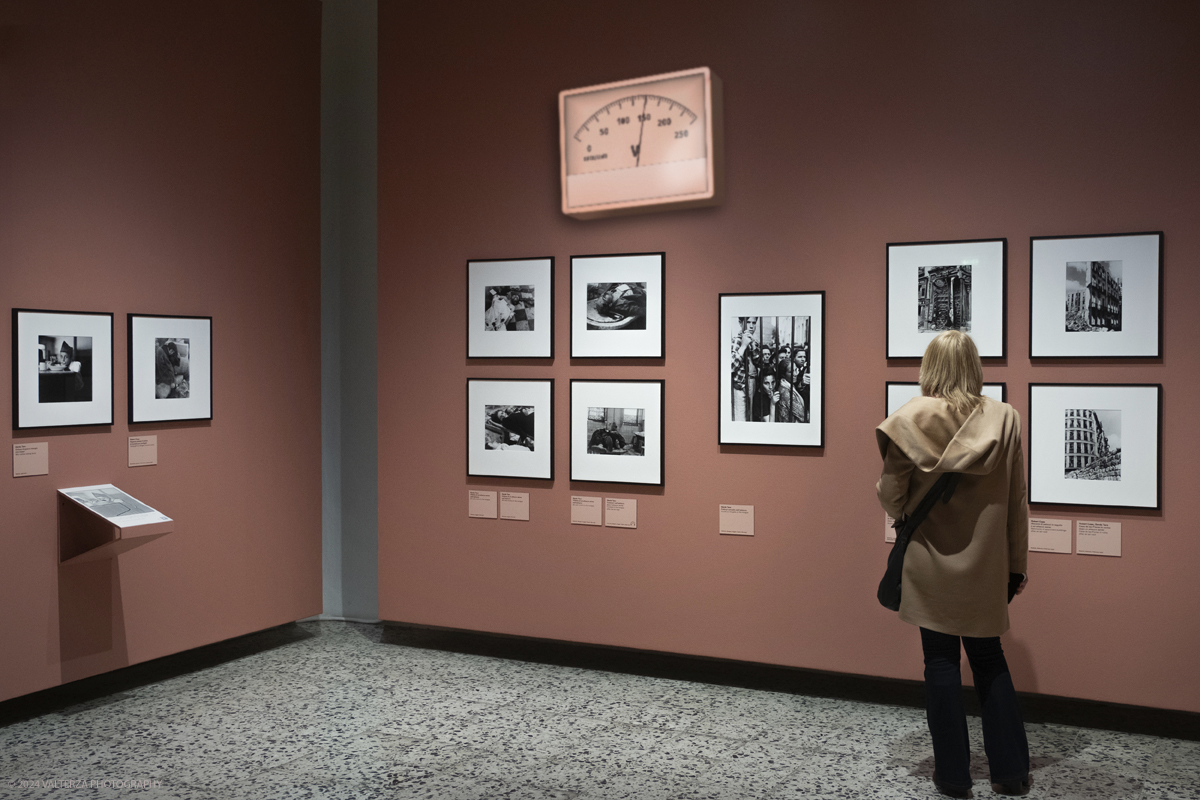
150 V
